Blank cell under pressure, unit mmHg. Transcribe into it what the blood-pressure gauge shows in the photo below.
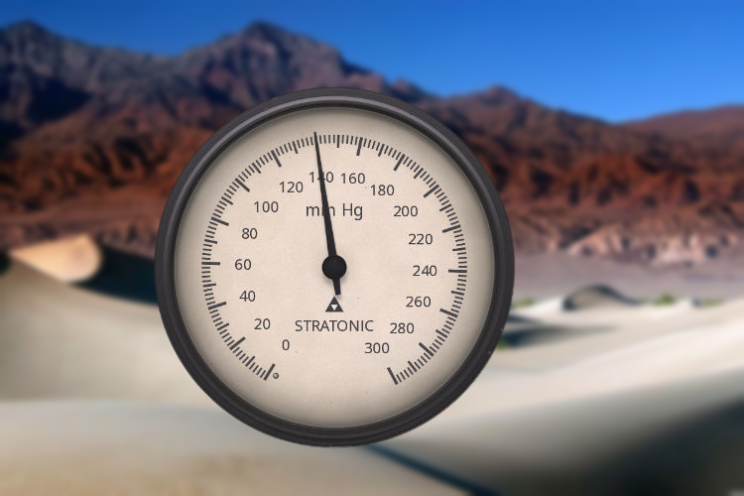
140 mmHg
